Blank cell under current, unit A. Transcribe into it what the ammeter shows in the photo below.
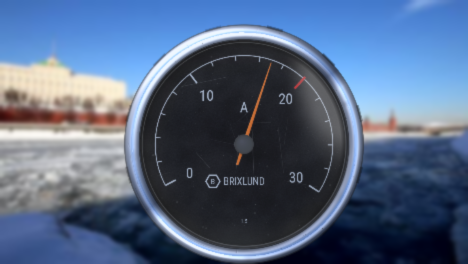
17 A
